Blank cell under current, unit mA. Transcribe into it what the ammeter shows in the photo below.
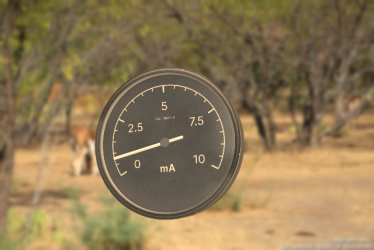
0.75 mA
